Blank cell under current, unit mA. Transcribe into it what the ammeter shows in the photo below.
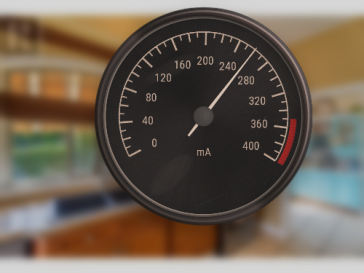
260 mA
